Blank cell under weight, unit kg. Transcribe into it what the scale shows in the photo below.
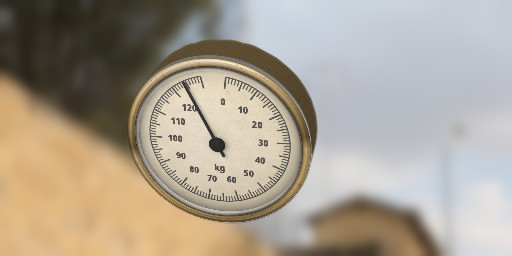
125 kg
